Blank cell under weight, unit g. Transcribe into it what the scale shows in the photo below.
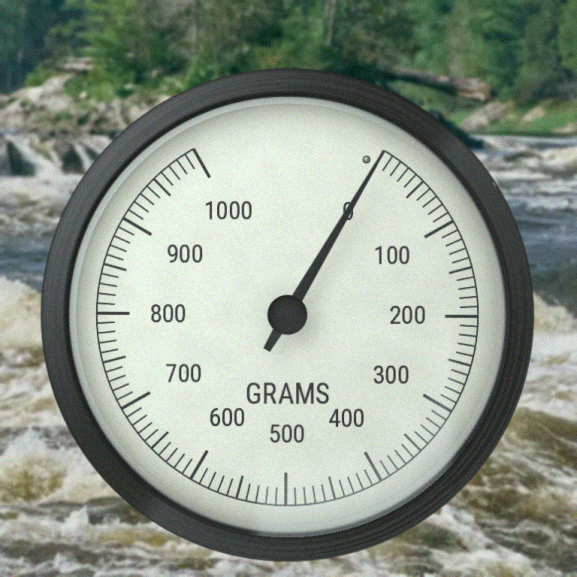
0 g
